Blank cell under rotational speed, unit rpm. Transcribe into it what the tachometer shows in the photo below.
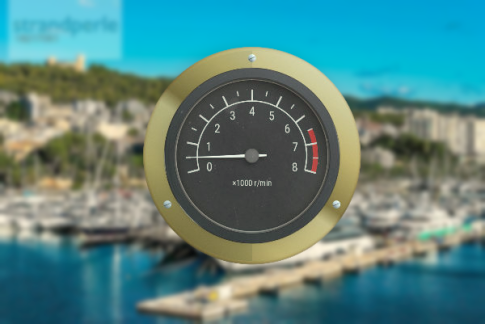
500 rpm
